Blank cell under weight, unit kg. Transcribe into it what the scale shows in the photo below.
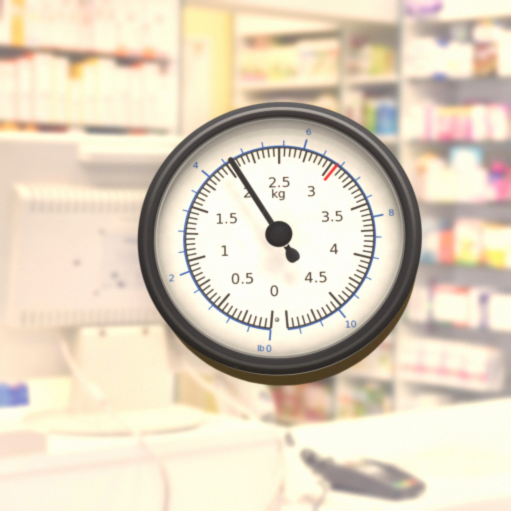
2.05 kg
